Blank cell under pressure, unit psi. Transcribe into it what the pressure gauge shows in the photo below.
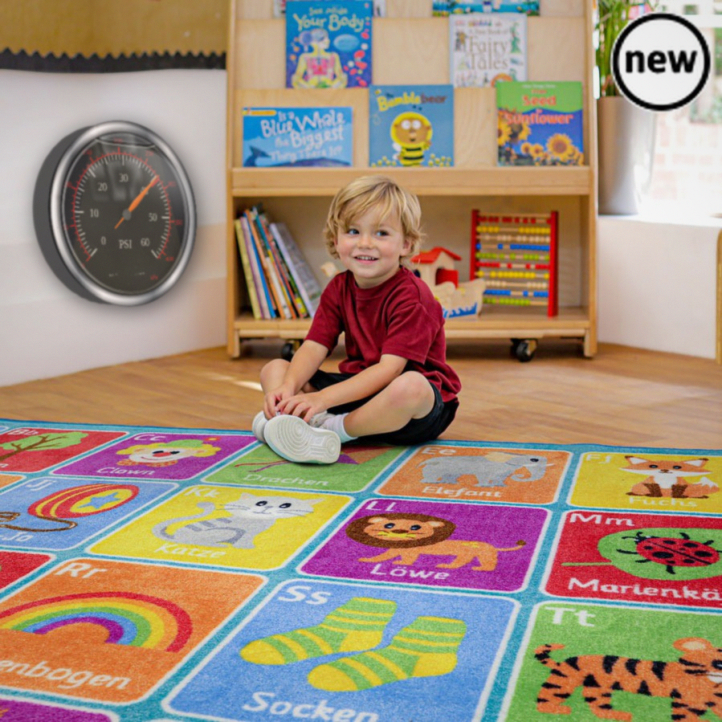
40 psi
